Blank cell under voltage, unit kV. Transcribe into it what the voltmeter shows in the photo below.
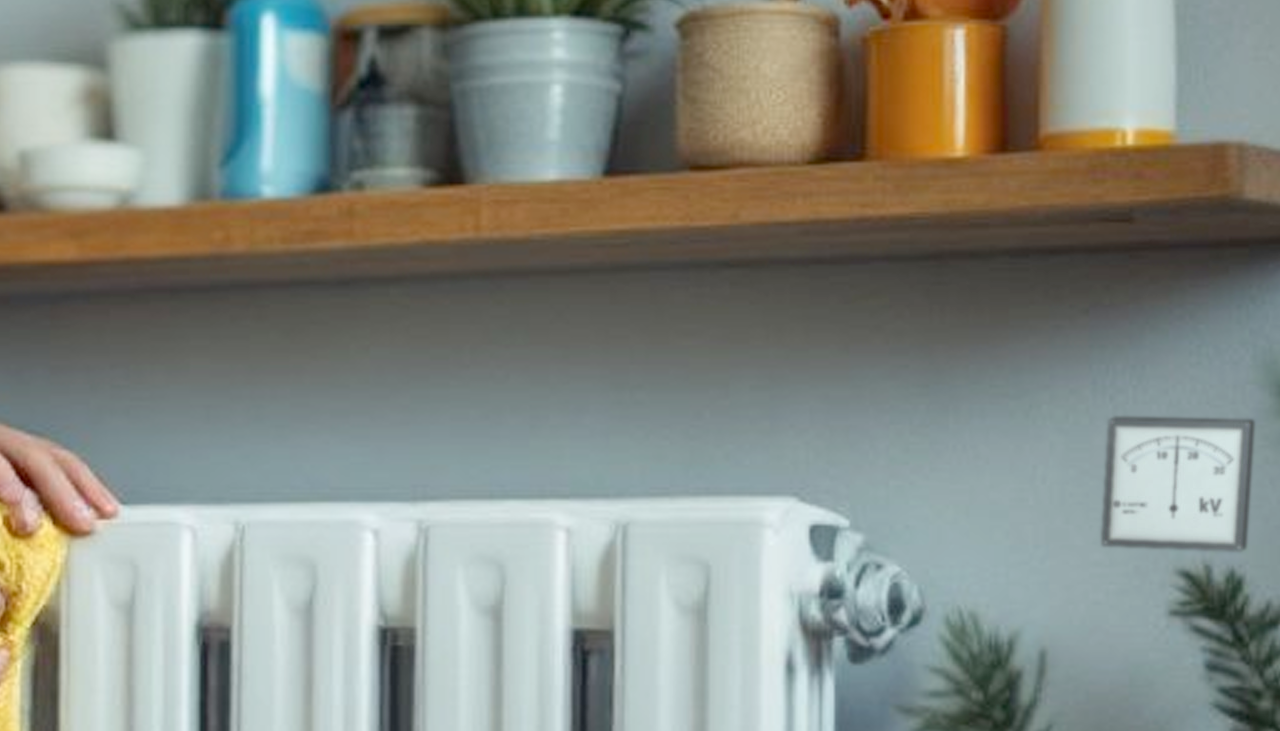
15 kV
